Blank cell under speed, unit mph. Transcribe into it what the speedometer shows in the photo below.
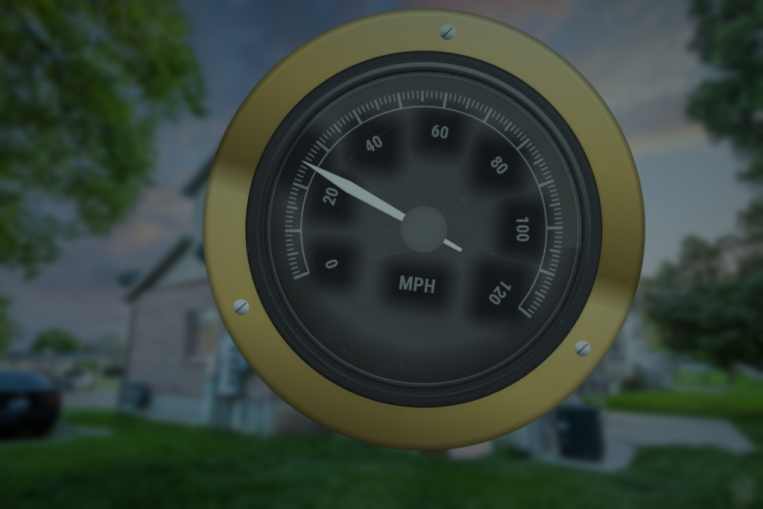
25 mph
